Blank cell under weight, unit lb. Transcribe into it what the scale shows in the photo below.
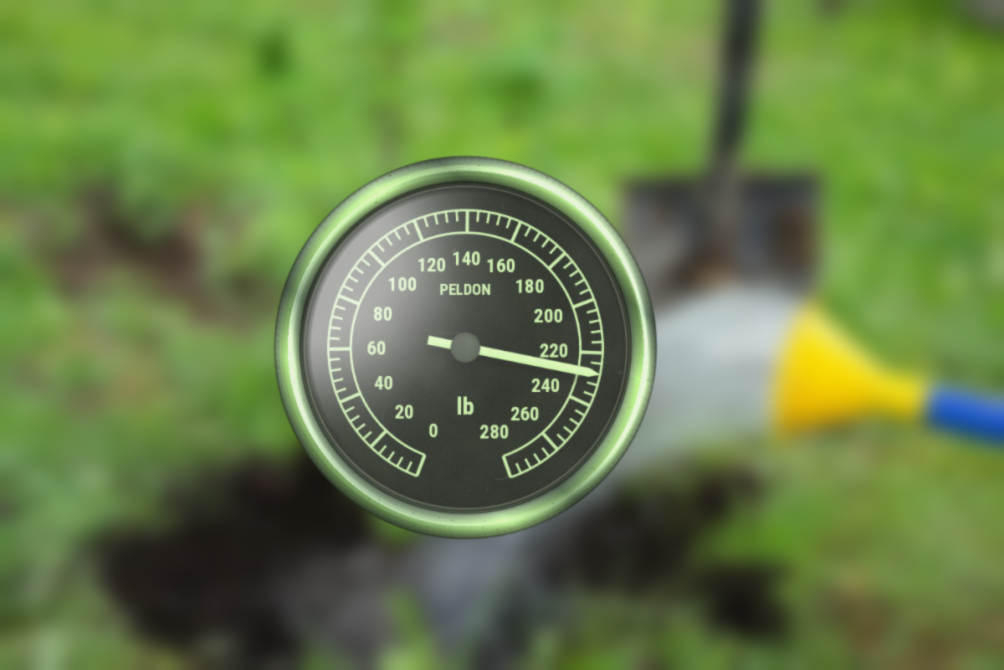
228 lb
